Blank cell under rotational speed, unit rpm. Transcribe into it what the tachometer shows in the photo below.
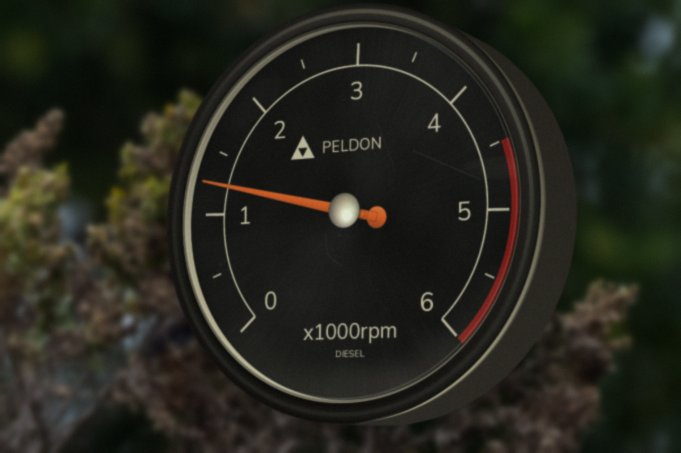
1250 rpm
